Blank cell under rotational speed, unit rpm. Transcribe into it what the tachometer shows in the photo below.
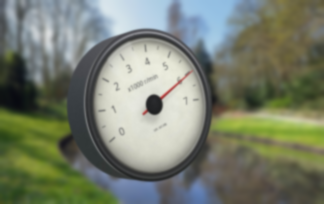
6000 rpm
